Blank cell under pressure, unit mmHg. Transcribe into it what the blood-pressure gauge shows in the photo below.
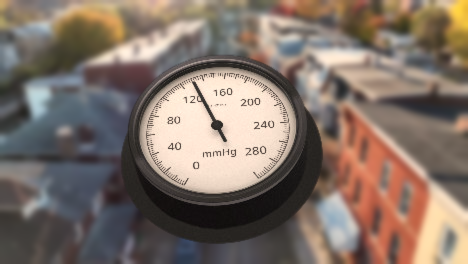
130 mmHg
